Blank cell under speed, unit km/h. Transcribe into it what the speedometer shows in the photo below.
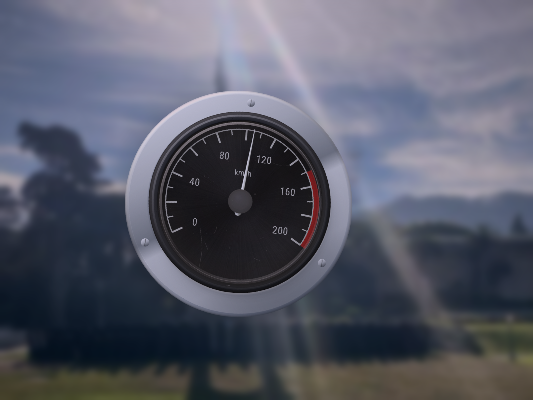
105 km/h
